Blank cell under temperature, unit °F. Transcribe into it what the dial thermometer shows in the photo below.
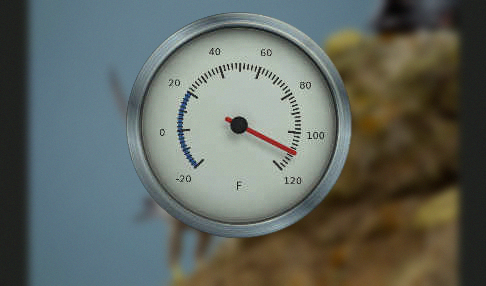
110 °F
